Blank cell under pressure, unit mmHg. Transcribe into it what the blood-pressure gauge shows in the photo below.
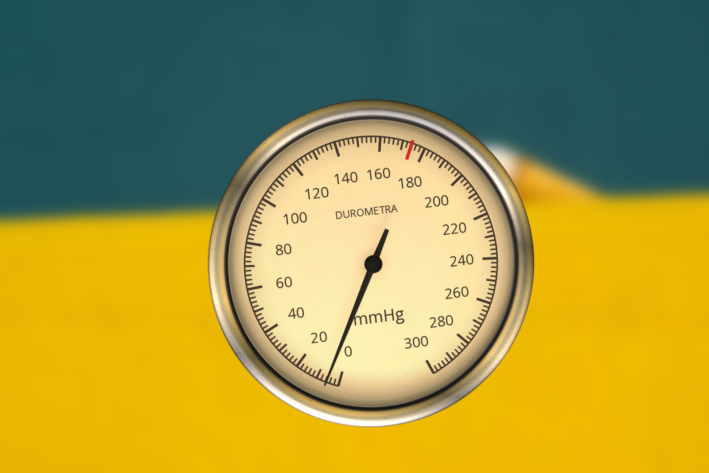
6 mmHg
